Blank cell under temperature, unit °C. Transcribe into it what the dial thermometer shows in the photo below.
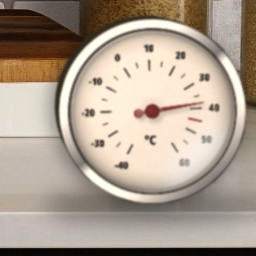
37.5 °C
